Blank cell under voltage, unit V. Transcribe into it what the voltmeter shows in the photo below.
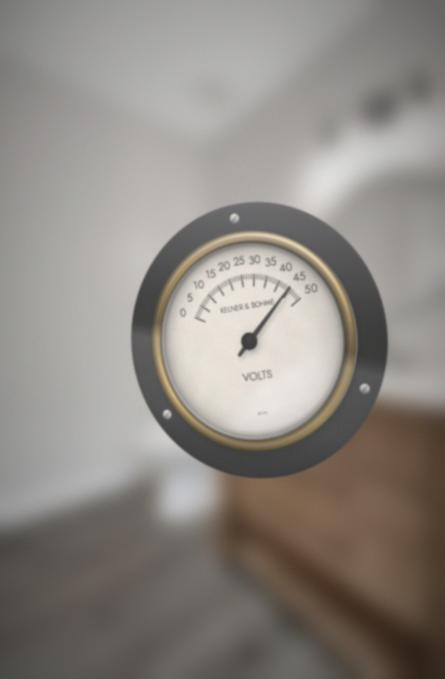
45 V
